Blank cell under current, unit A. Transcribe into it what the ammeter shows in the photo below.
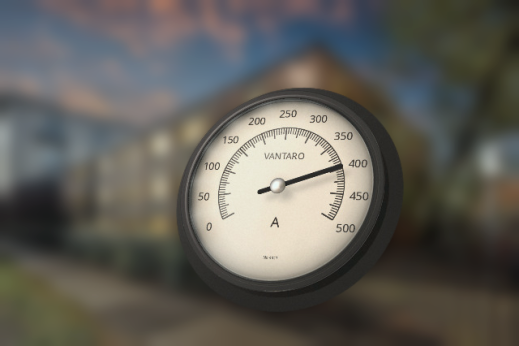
400 A
